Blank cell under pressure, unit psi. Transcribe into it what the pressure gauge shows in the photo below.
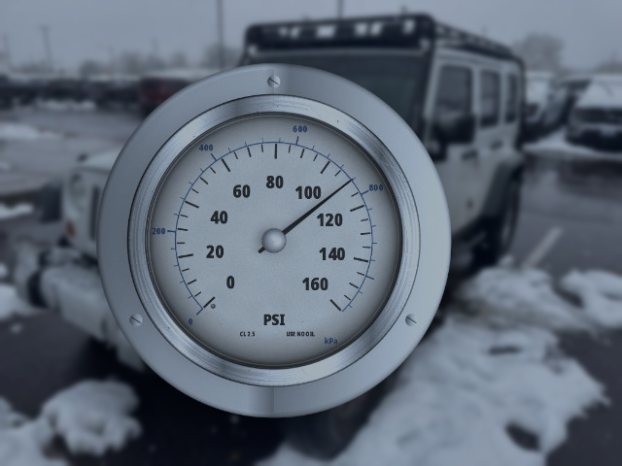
110 psi
